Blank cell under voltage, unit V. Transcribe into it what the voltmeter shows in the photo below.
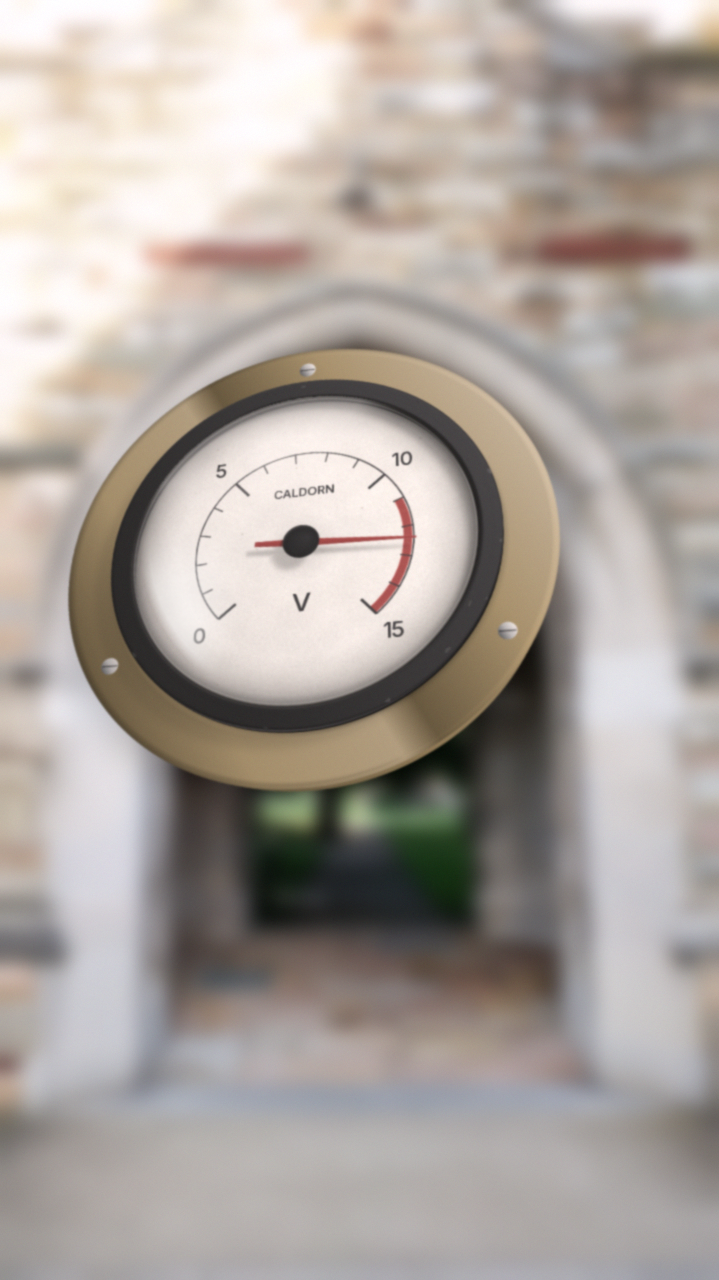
12.5 V
